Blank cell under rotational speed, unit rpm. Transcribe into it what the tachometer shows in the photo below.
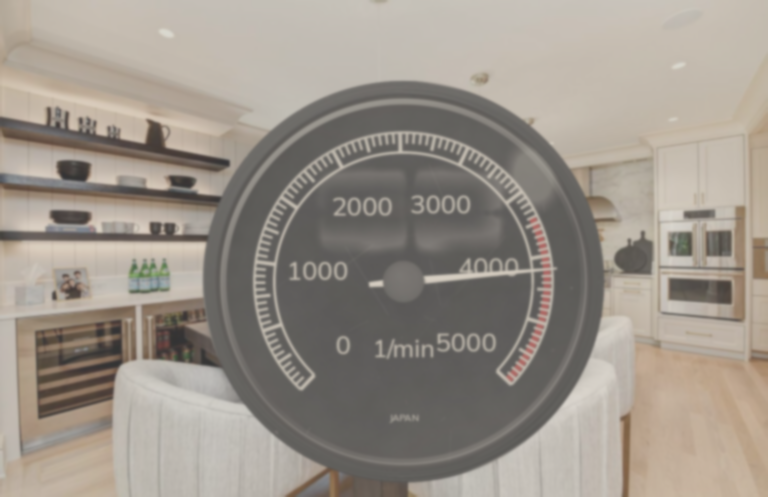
4100 rpm
